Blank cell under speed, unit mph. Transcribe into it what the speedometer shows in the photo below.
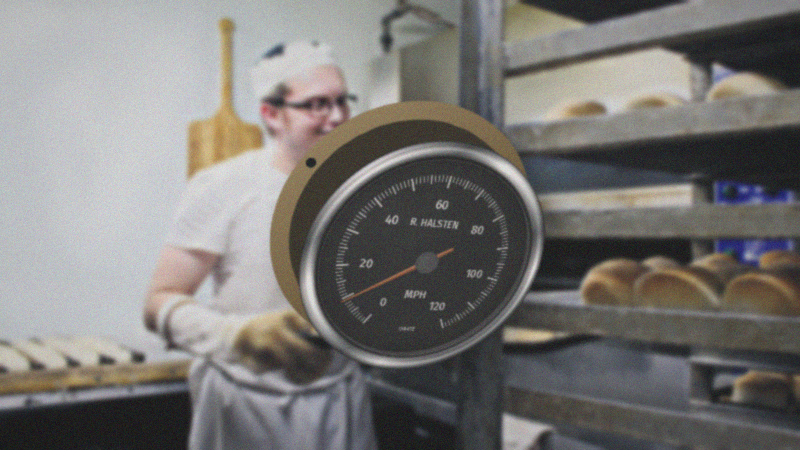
10 mph
